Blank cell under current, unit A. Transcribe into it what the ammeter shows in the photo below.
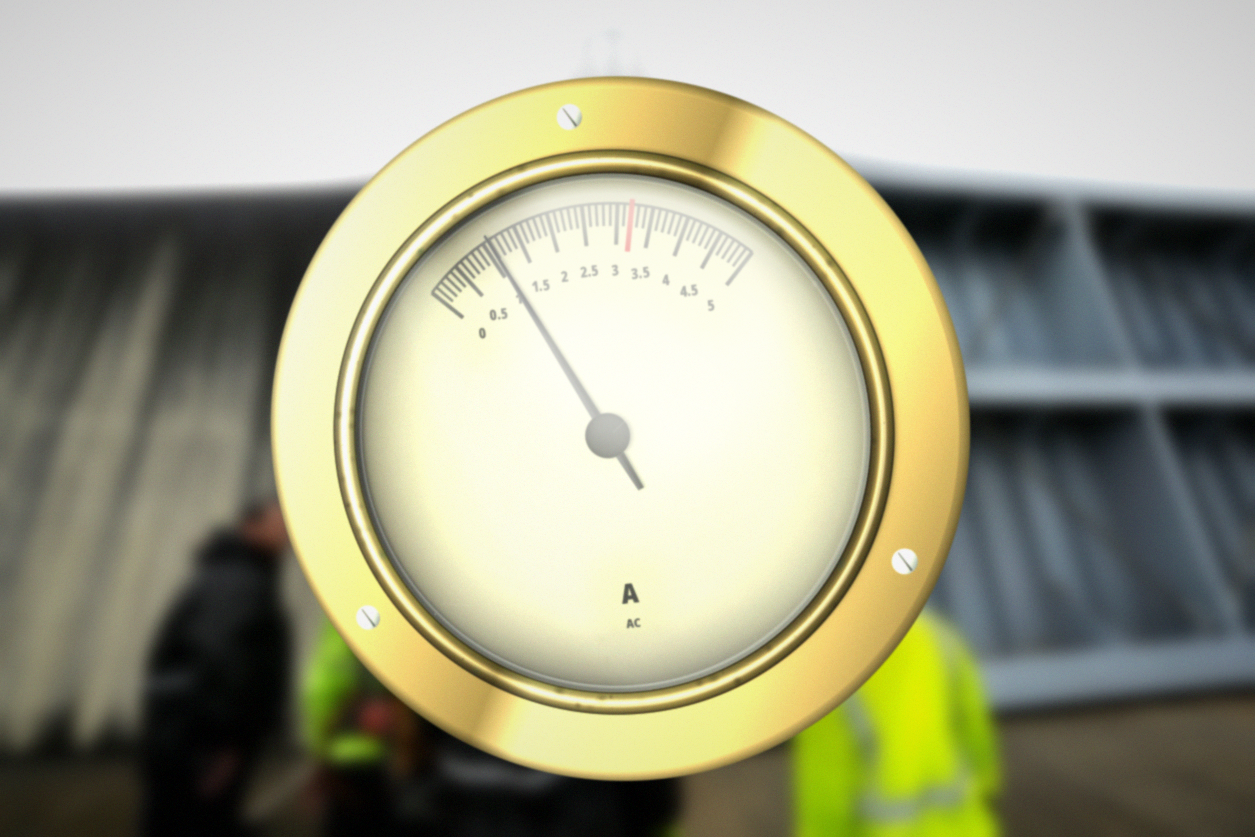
1.1 A
